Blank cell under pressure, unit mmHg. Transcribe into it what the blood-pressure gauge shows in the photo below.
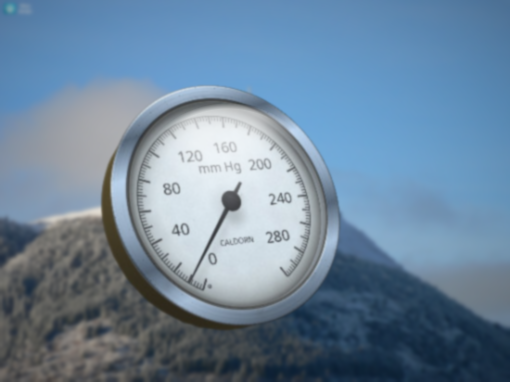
10 mmHg
